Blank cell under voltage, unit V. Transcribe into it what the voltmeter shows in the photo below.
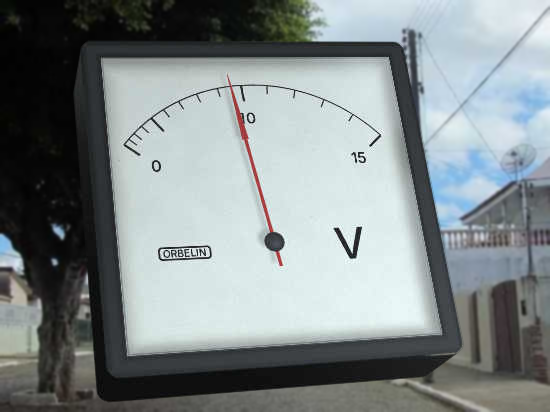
9.5 V
